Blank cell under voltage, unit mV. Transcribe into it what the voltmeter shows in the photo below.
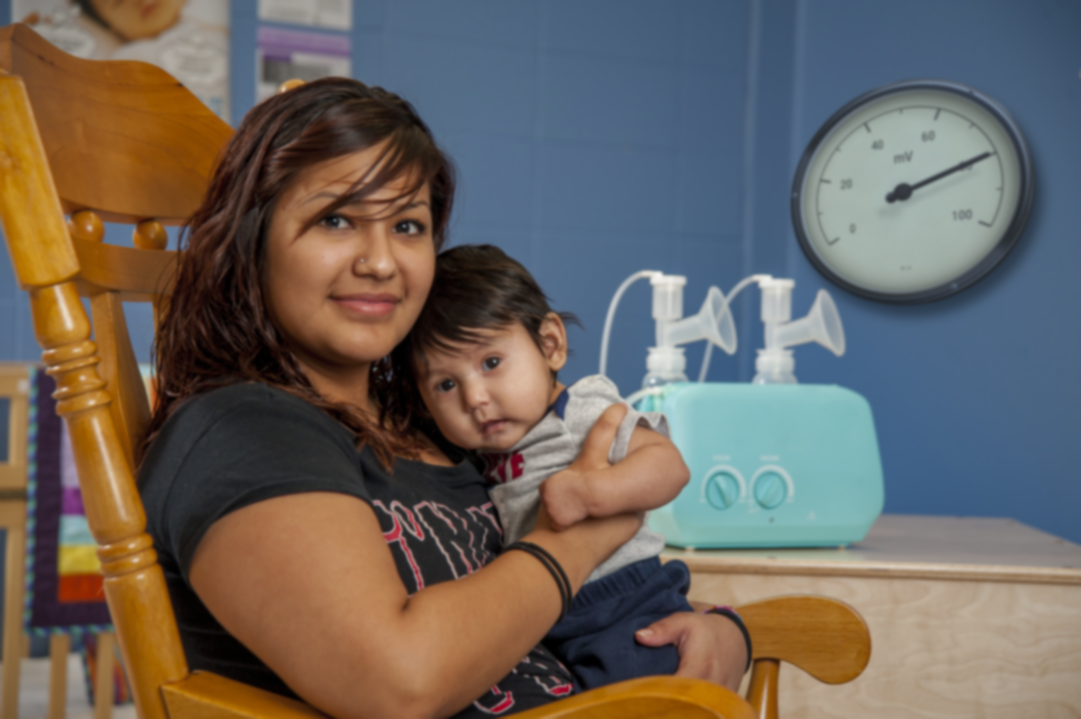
80 mV
